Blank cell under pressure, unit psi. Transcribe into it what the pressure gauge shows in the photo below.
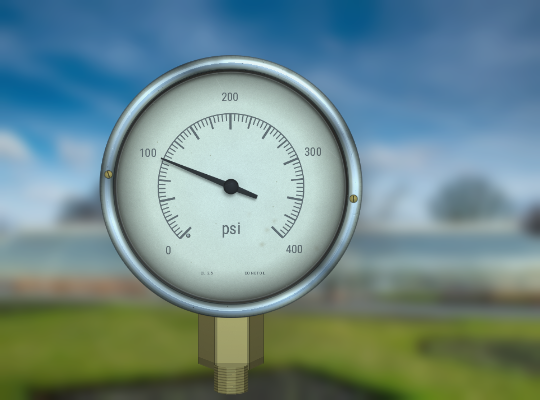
100 psi
